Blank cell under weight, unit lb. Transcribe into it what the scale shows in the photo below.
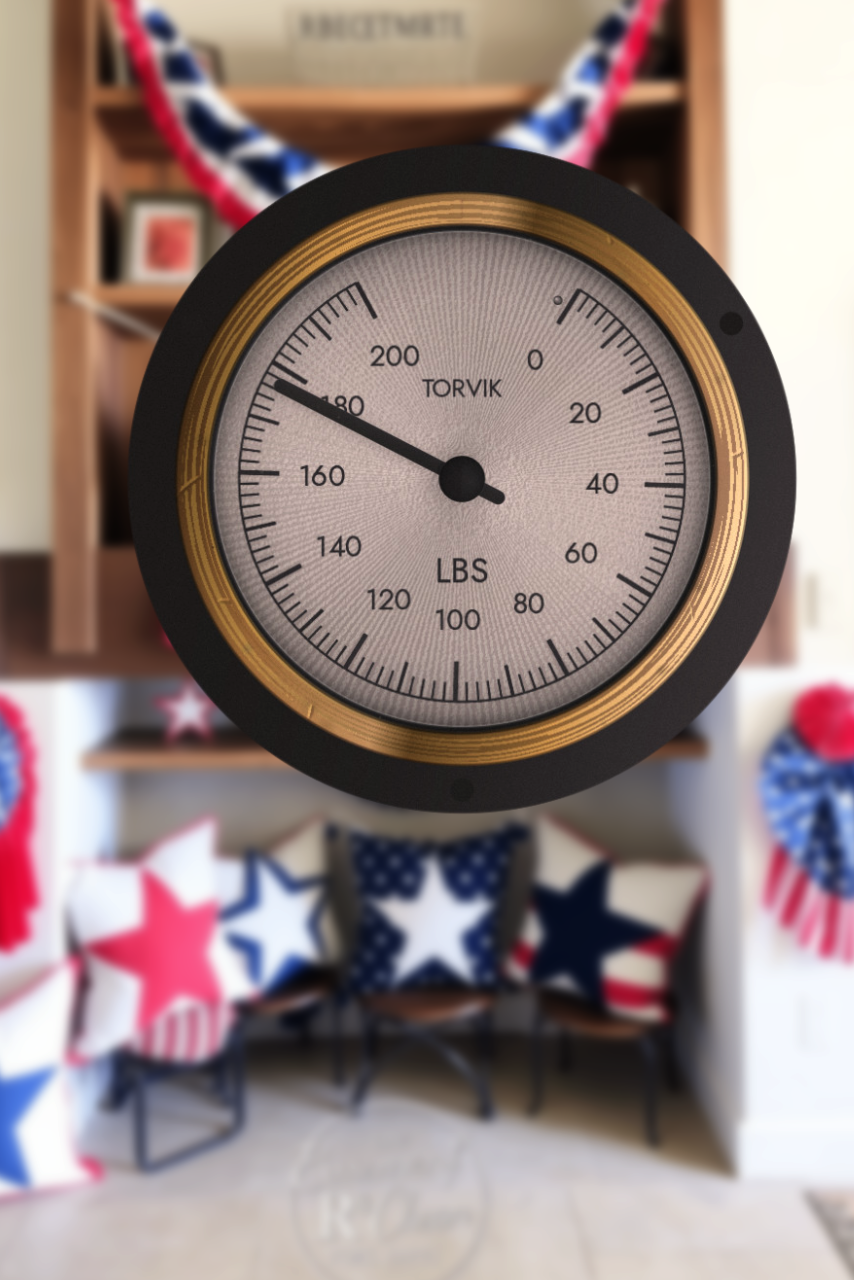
177 lb
